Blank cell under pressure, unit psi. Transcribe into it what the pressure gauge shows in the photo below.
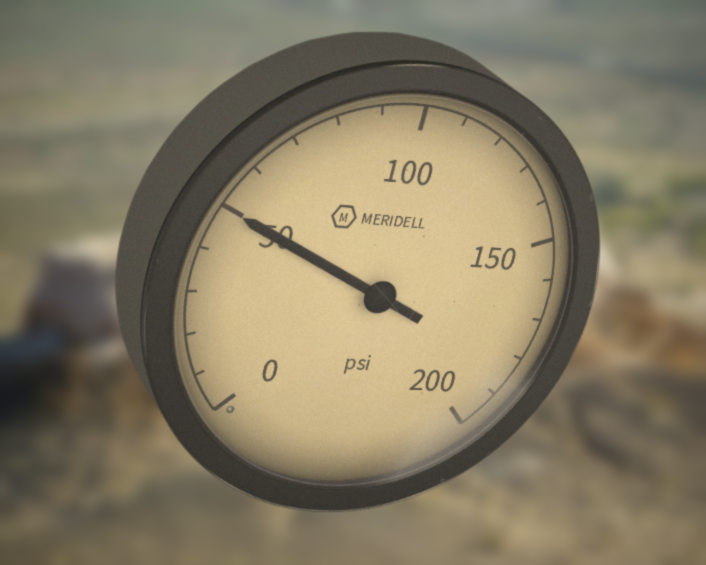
50 psi
